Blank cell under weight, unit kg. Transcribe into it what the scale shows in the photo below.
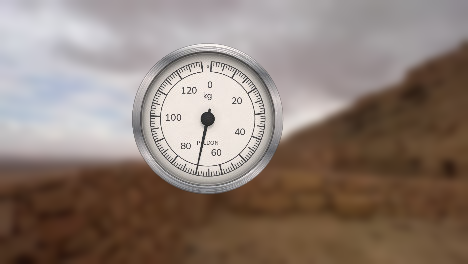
70 kg
